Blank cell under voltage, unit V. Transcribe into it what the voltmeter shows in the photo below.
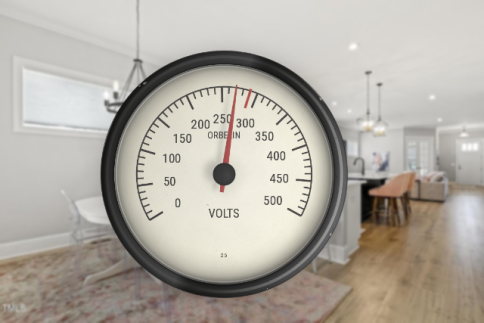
270 V
